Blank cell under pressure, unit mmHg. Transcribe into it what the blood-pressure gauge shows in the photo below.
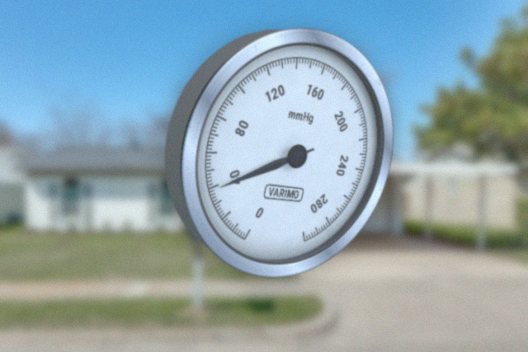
40 mmHg
